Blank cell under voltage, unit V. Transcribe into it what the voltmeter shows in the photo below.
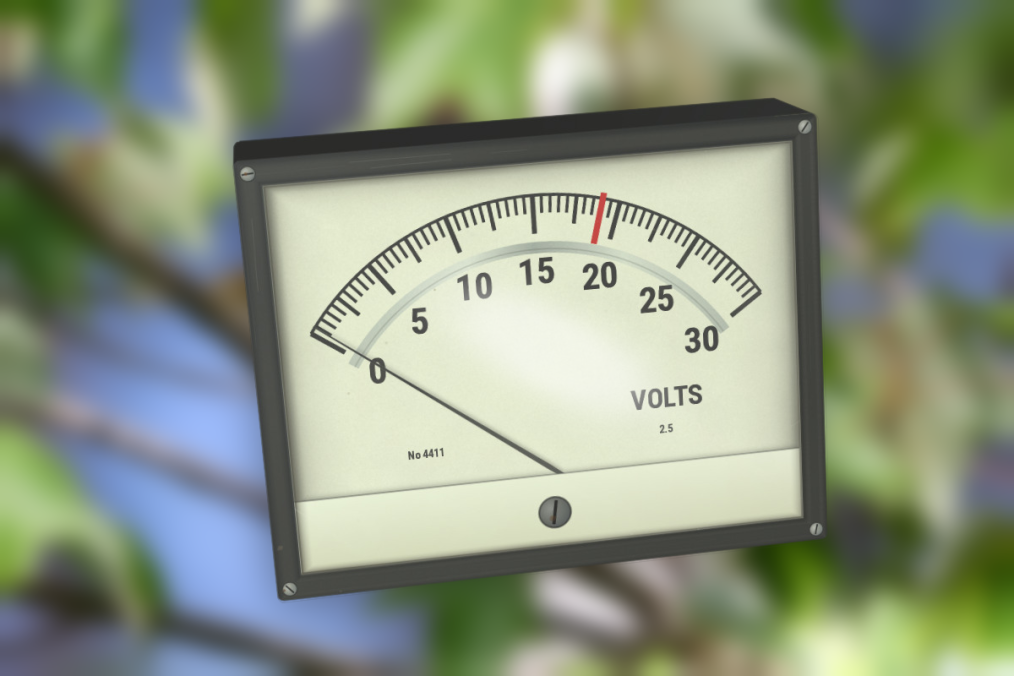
0.5 V
